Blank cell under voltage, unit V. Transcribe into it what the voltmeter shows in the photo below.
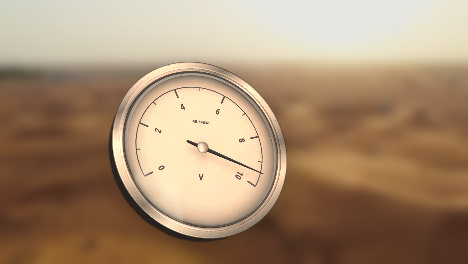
9.5 V
